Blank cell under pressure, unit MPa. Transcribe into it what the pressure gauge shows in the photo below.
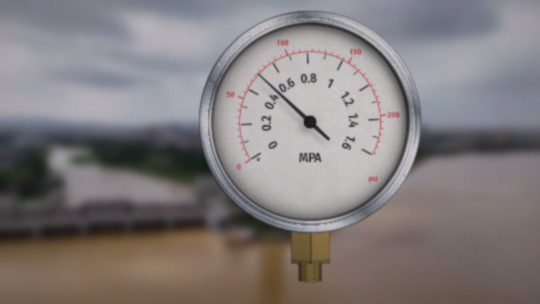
0.5 MPa
